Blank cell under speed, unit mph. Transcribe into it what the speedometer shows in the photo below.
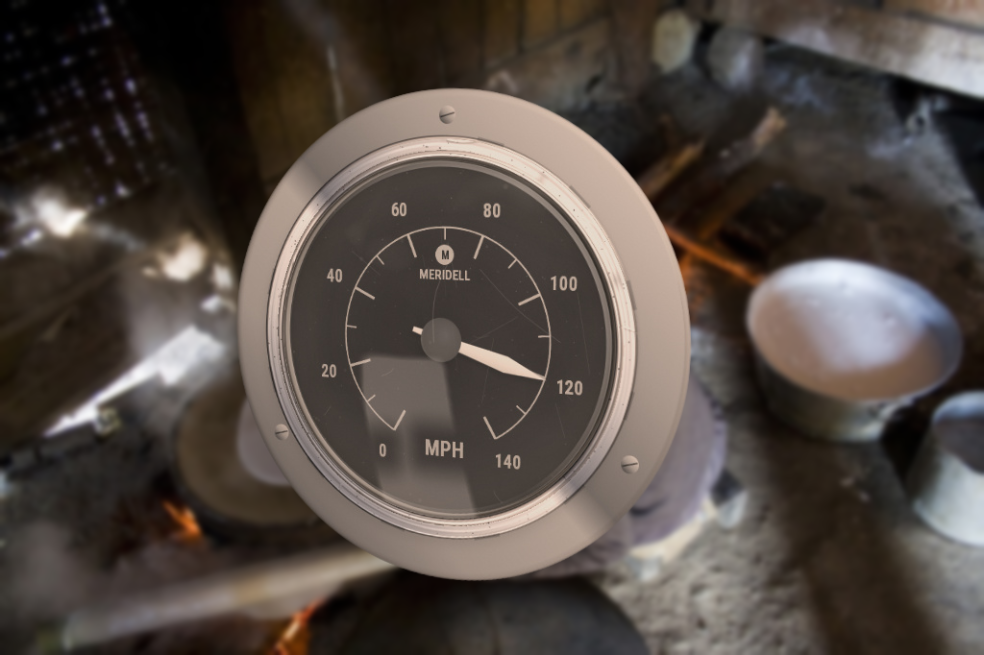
120 mph
